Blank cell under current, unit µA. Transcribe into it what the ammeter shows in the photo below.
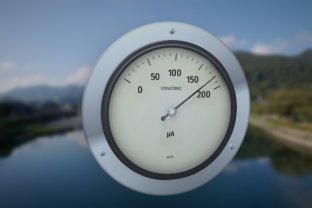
180 µA
